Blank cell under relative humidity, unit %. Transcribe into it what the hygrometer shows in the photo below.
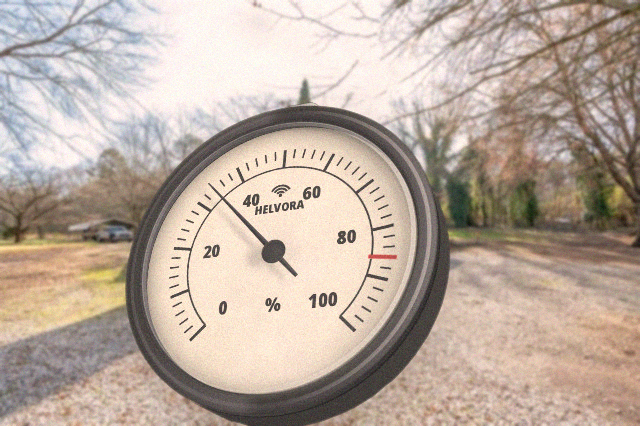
34 %
